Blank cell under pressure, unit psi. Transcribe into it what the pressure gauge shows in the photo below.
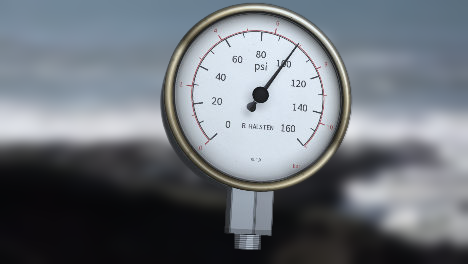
100 psi
